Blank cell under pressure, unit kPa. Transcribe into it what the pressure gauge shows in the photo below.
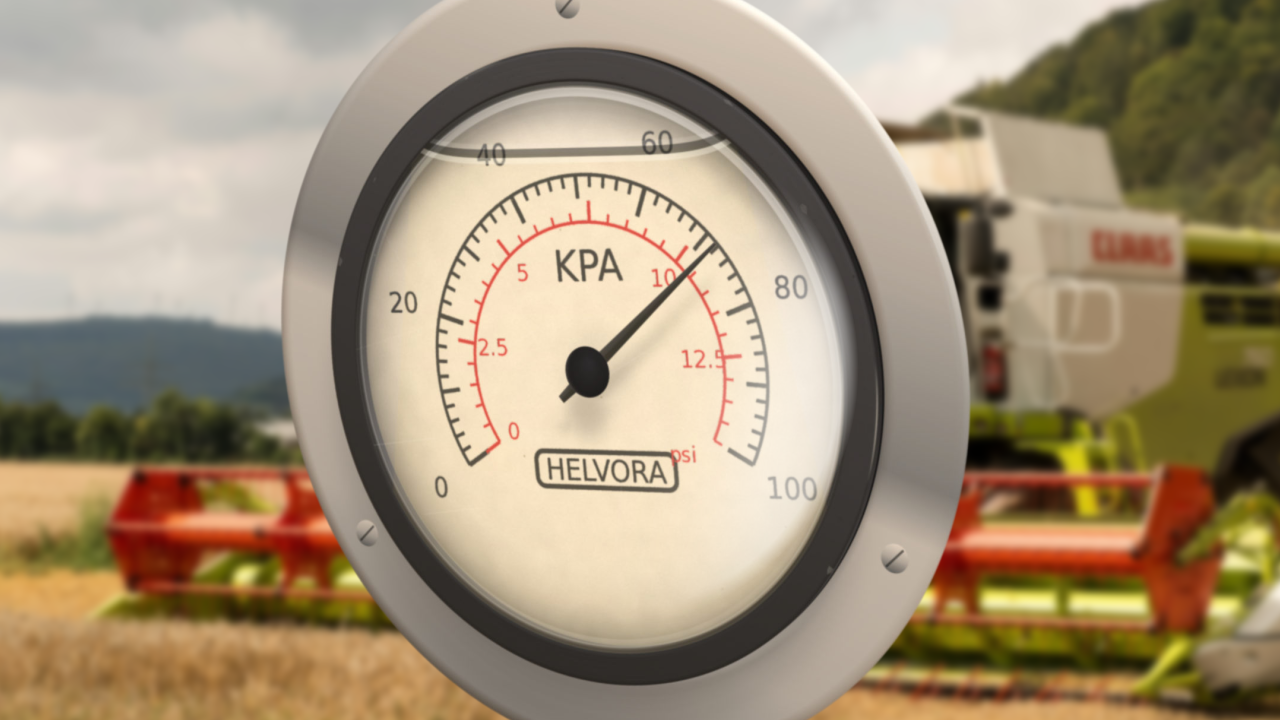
72 kPa
